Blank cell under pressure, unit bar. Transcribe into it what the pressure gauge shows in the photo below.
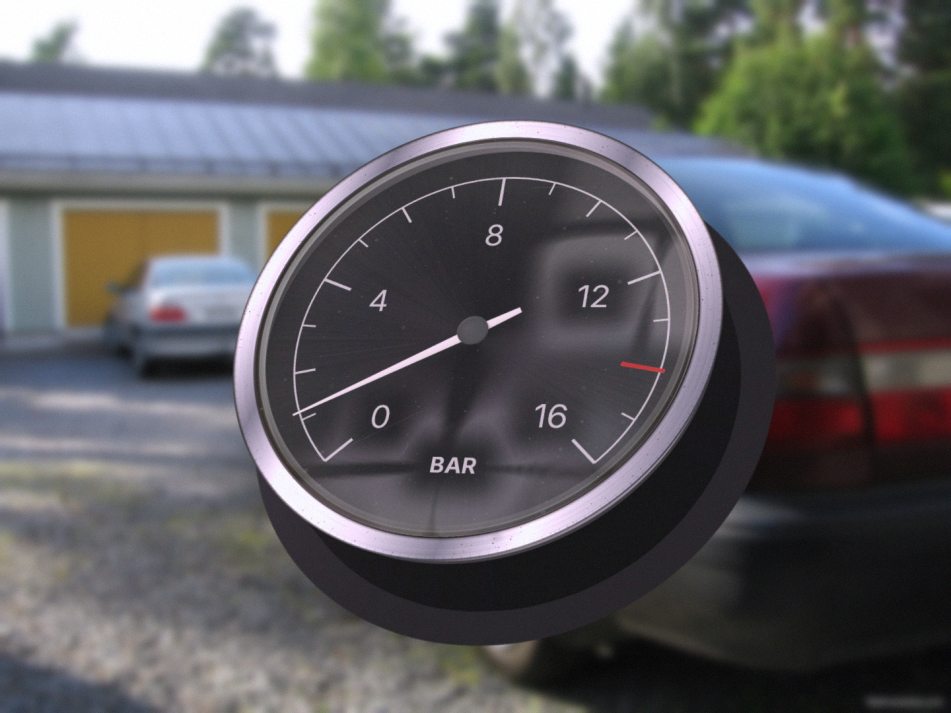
1 bar
